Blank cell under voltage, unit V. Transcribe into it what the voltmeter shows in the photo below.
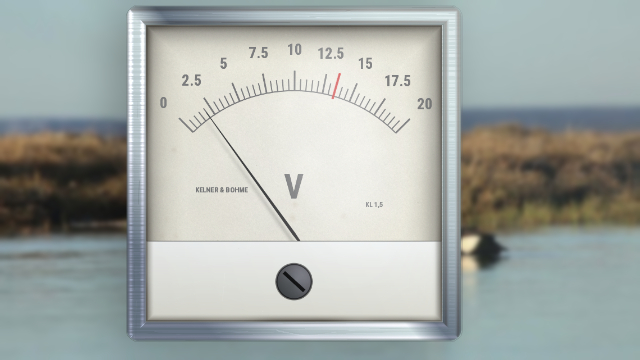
2 V
